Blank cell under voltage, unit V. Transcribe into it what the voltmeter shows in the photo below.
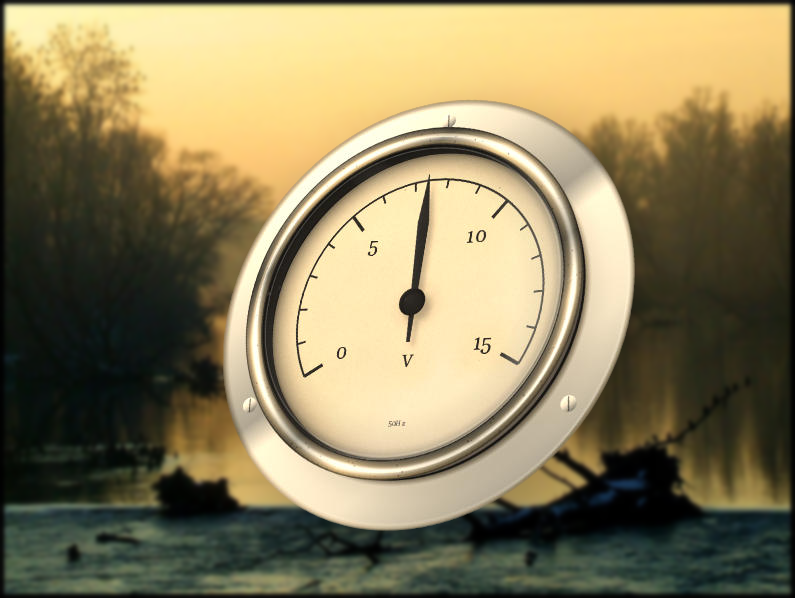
7.5 V
